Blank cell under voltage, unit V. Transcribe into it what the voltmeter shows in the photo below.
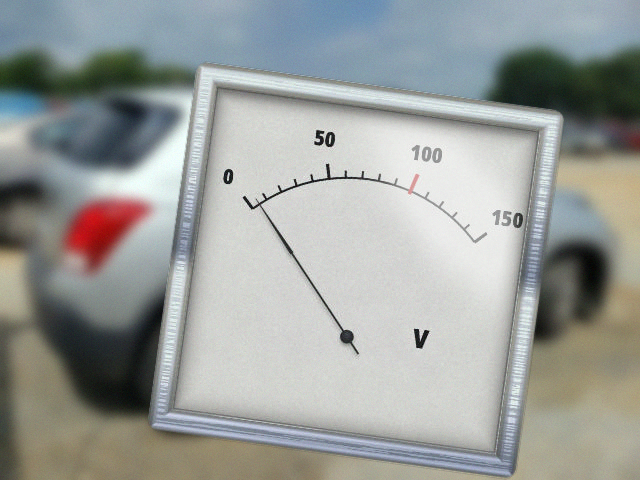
5 V
